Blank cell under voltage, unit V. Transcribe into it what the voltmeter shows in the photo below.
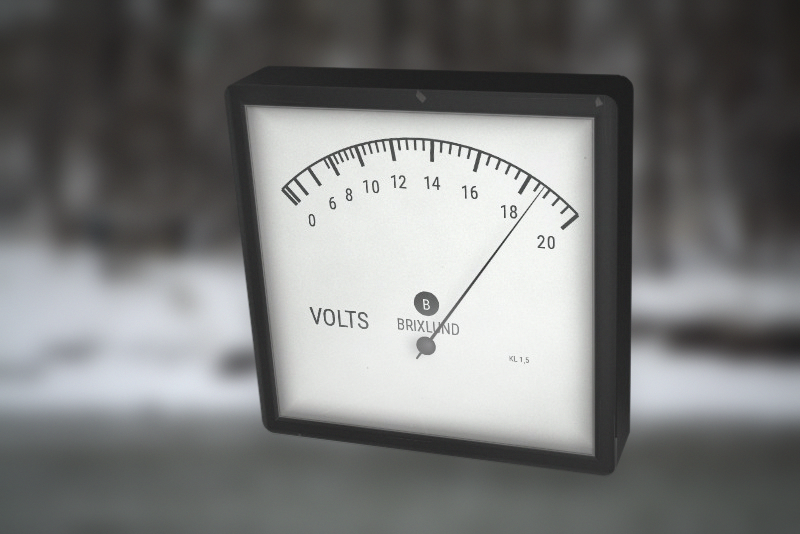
18.6 V
